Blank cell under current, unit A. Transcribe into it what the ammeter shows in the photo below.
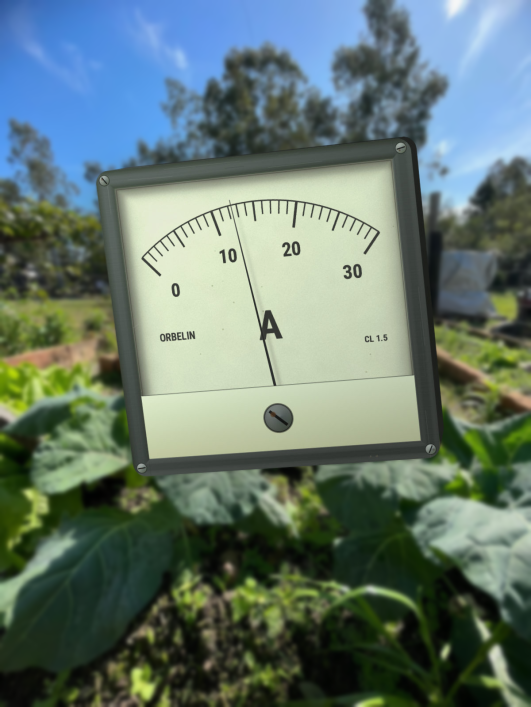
12.5 A
